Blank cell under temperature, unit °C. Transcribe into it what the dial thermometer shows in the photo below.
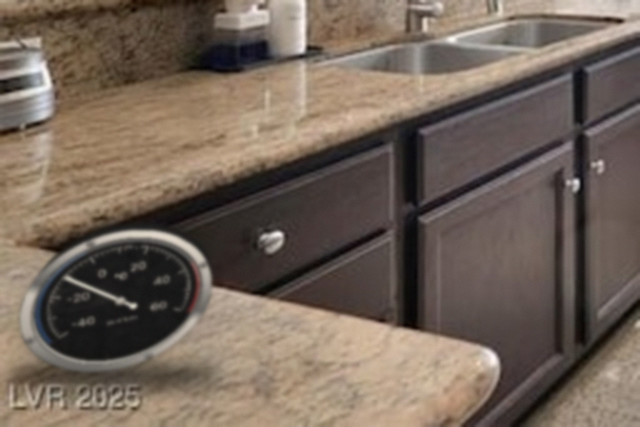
-10 °C
